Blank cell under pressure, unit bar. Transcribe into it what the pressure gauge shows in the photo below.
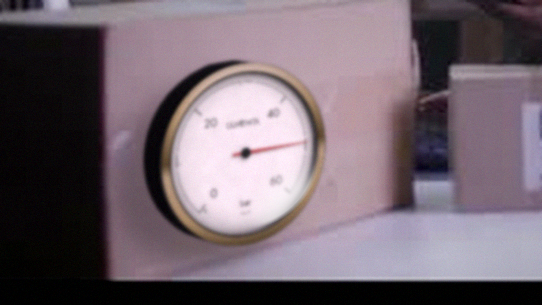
50 bar
